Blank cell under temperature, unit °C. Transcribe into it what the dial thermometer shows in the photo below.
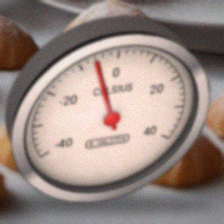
-6 °C
